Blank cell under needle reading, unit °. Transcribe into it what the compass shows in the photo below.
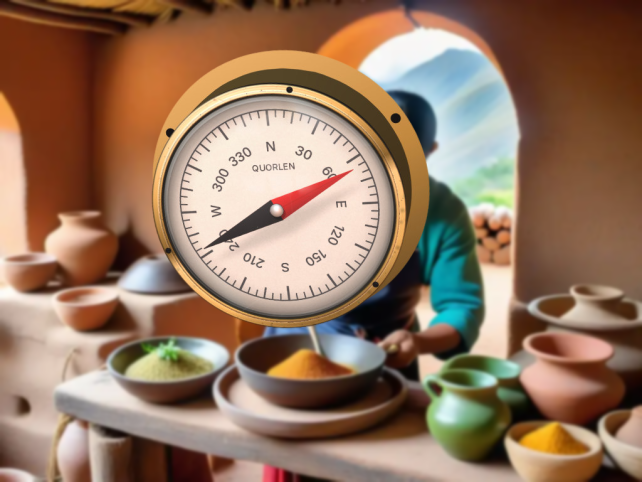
65 °
